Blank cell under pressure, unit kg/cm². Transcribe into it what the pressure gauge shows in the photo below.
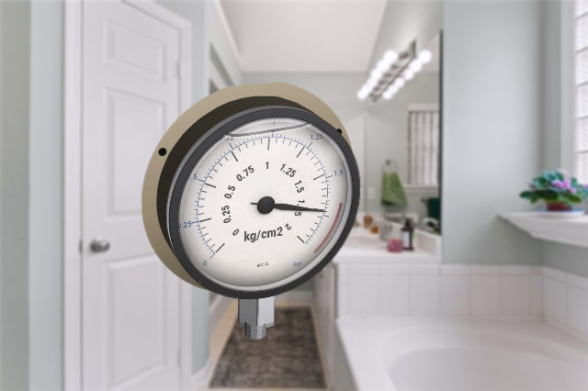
1.75 kg/cm²
